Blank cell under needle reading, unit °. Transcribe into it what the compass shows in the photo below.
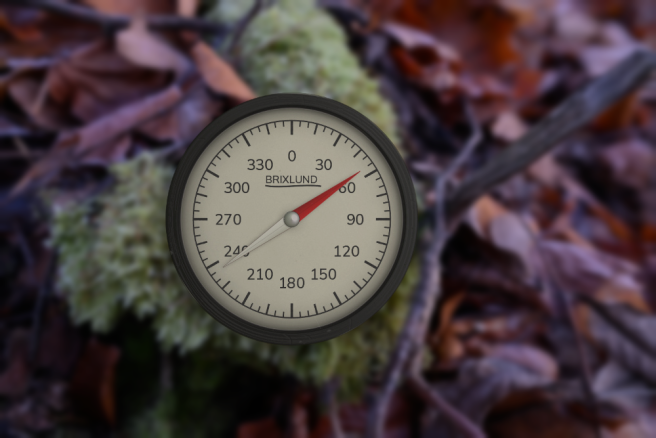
55 °
